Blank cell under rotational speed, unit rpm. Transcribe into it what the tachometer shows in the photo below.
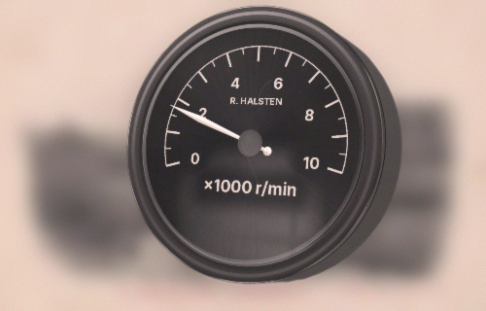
1750 rpm
